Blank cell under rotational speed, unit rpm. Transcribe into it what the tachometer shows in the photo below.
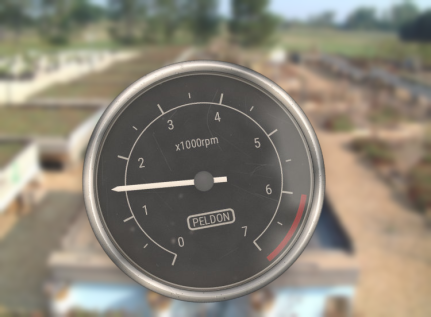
1500 rpm
